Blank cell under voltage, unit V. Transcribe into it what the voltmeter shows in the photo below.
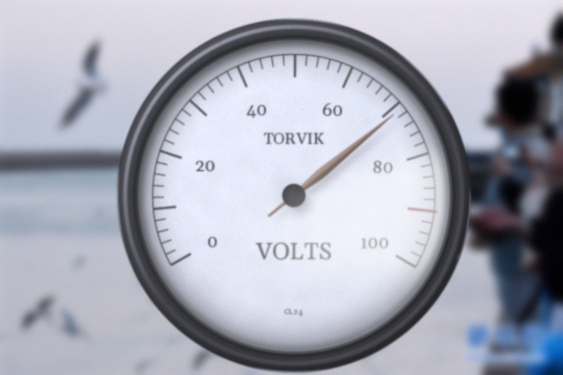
71 V
